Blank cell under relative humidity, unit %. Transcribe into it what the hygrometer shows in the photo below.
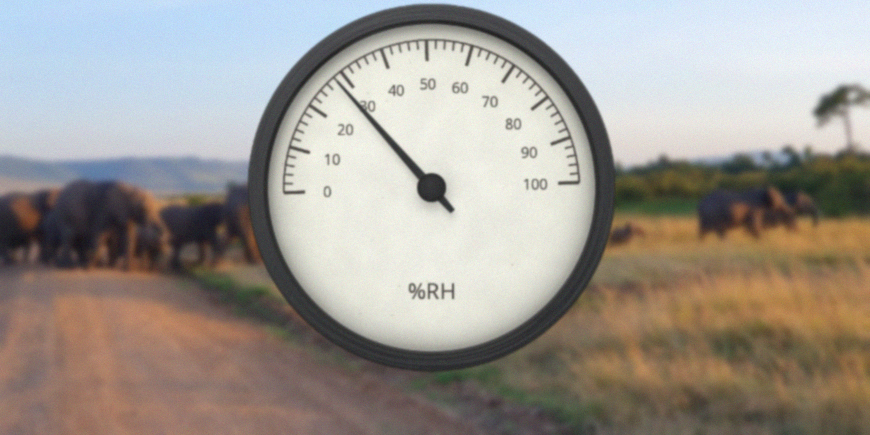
28 %
